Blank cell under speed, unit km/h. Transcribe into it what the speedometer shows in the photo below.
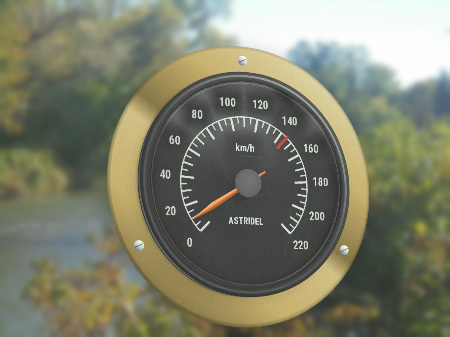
10 km/h
